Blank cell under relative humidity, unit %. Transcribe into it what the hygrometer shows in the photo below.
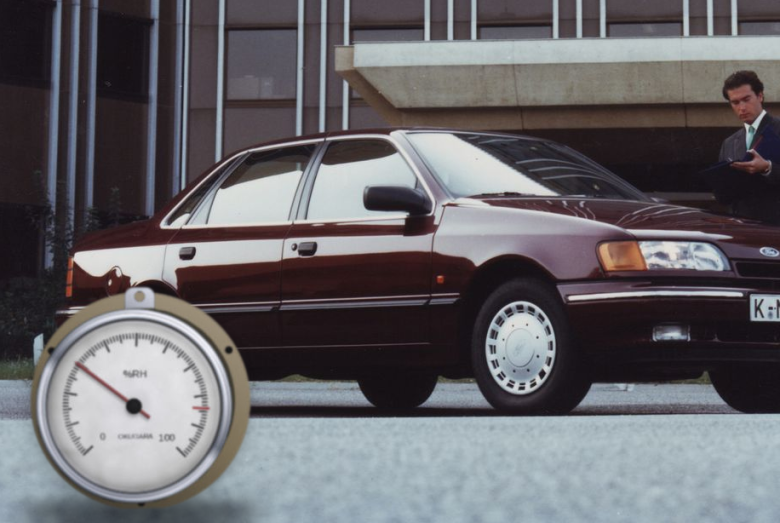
30 %
